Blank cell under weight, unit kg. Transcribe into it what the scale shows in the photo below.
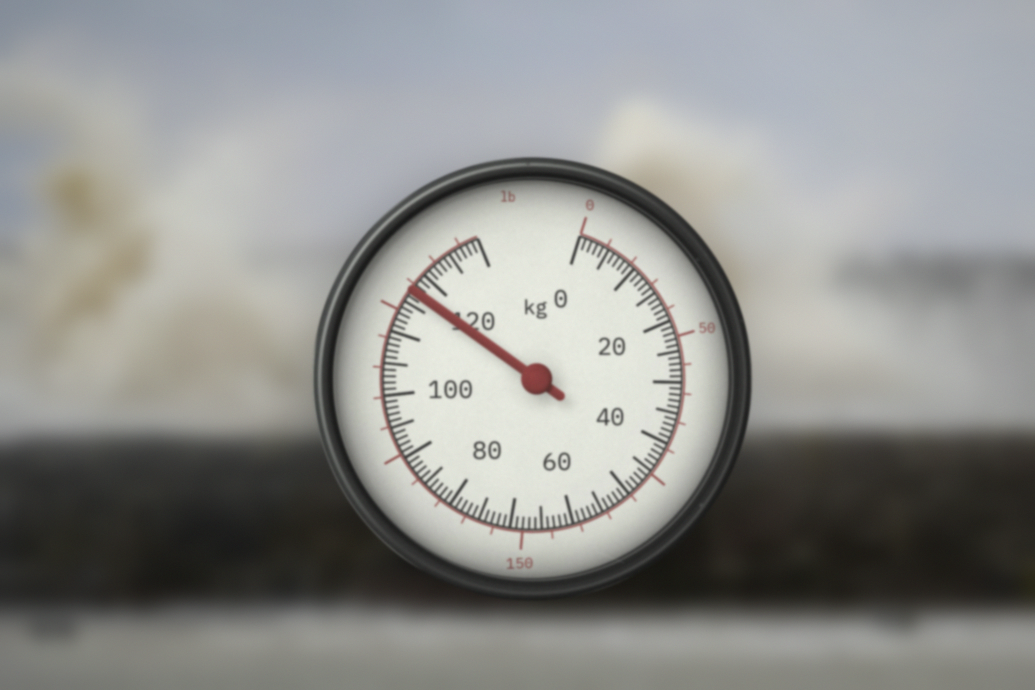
117 kg
